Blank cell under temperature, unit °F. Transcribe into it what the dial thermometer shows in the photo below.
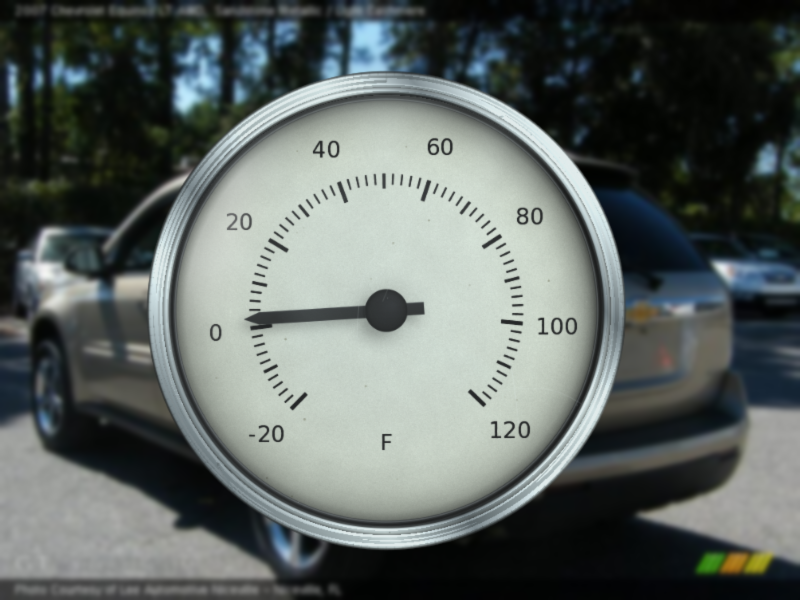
2 °F
